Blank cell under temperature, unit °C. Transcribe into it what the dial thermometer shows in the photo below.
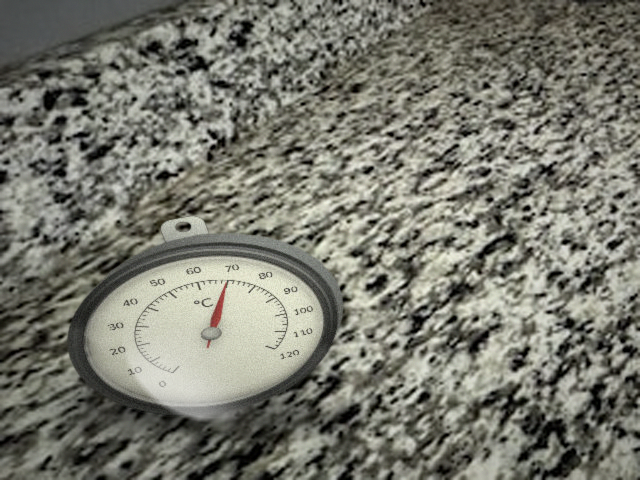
70 °C
